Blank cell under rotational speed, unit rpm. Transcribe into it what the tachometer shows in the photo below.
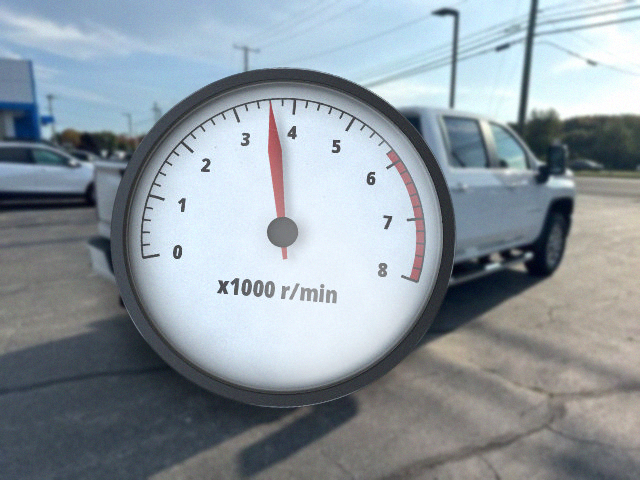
3600 rpm
